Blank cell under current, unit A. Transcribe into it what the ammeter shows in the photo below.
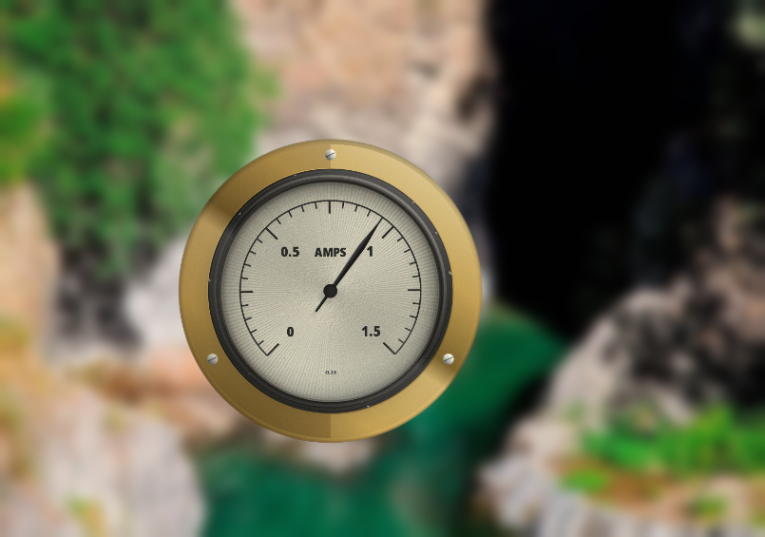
0.95 A
